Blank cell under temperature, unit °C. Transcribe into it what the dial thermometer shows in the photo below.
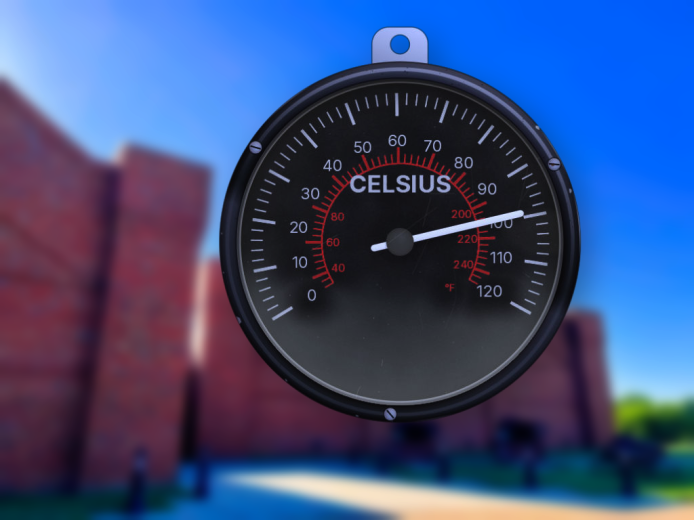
99 °C
